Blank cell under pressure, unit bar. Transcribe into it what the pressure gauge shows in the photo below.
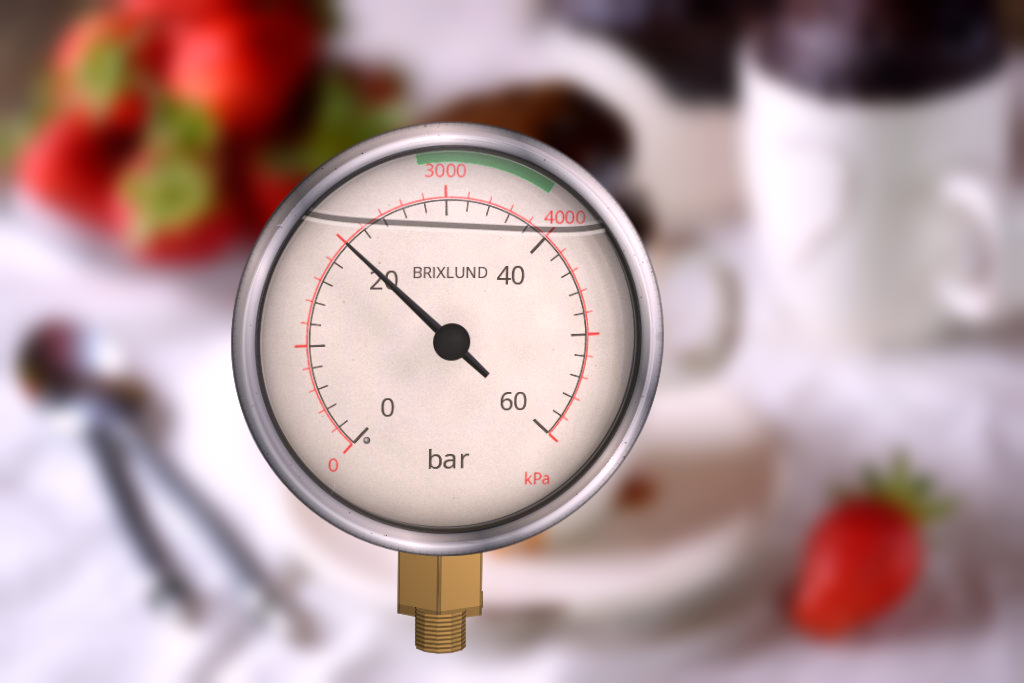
20 bar
